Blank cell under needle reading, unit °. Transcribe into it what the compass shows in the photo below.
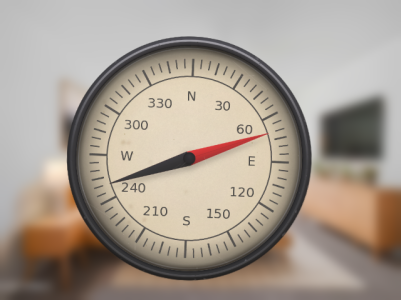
70 °
